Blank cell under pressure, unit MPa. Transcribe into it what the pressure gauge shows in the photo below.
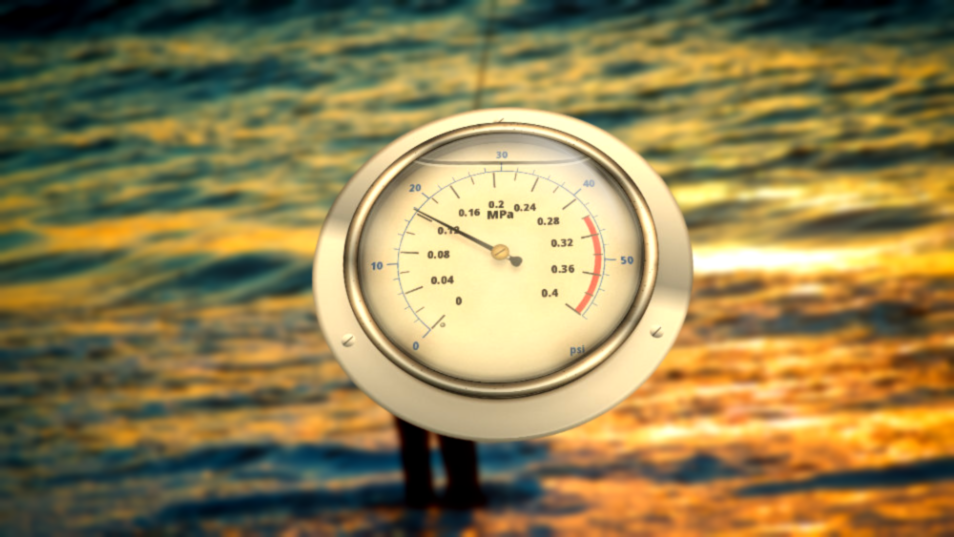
0.12 MPa
